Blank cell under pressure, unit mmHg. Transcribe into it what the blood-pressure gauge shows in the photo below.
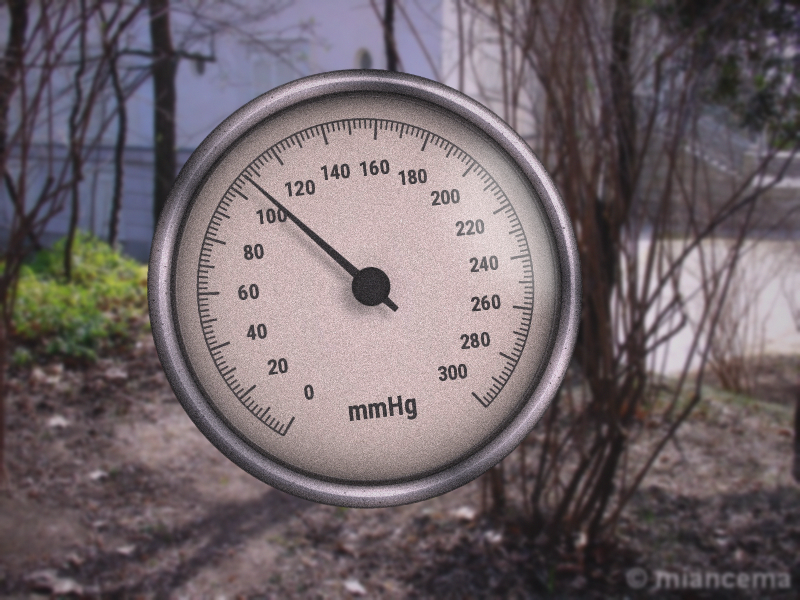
106 mmHg
